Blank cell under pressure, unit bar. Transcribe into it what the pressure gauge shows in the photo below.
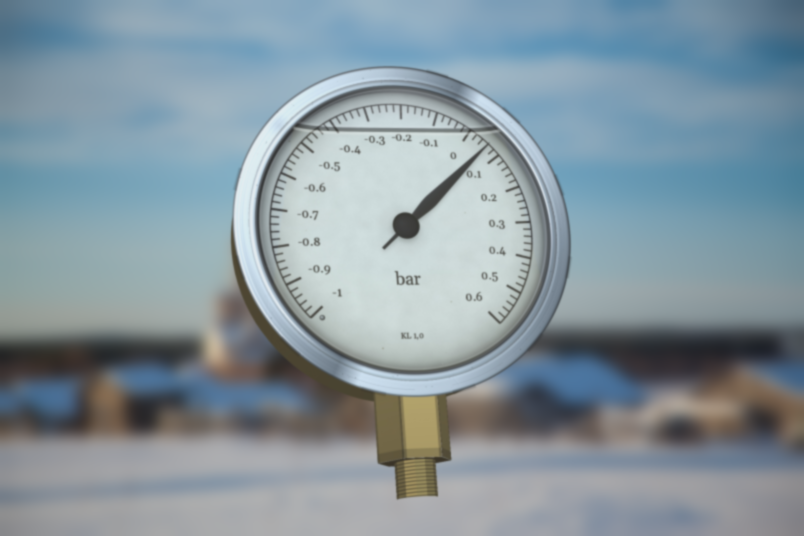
0.06 bar
